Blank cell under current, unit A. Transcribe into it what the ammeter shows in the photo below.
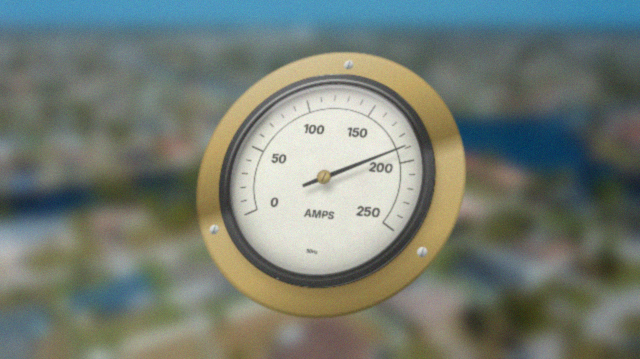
190 A
